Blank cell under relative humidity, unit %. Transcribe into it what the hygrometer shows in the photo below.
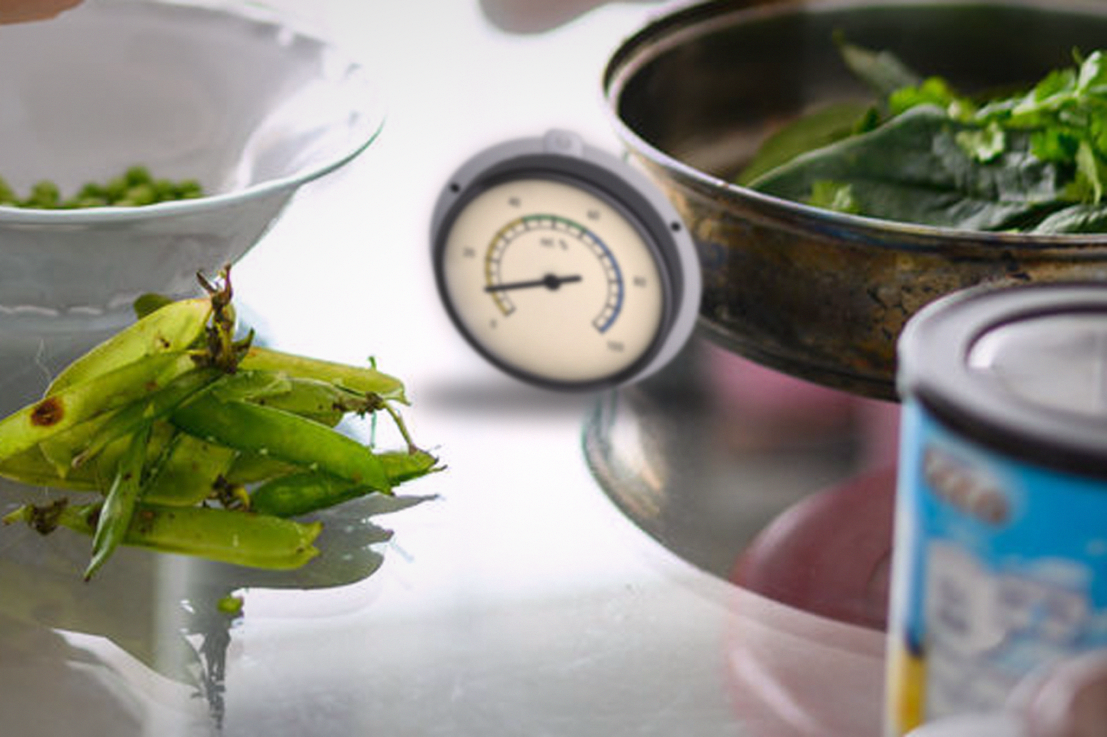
10 %
